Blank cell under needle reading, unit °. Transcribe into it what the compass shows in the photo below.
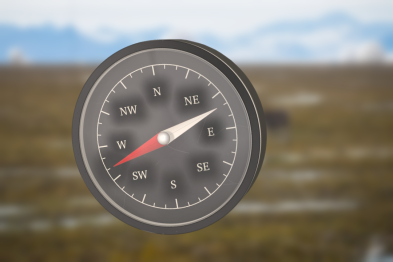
250 °
